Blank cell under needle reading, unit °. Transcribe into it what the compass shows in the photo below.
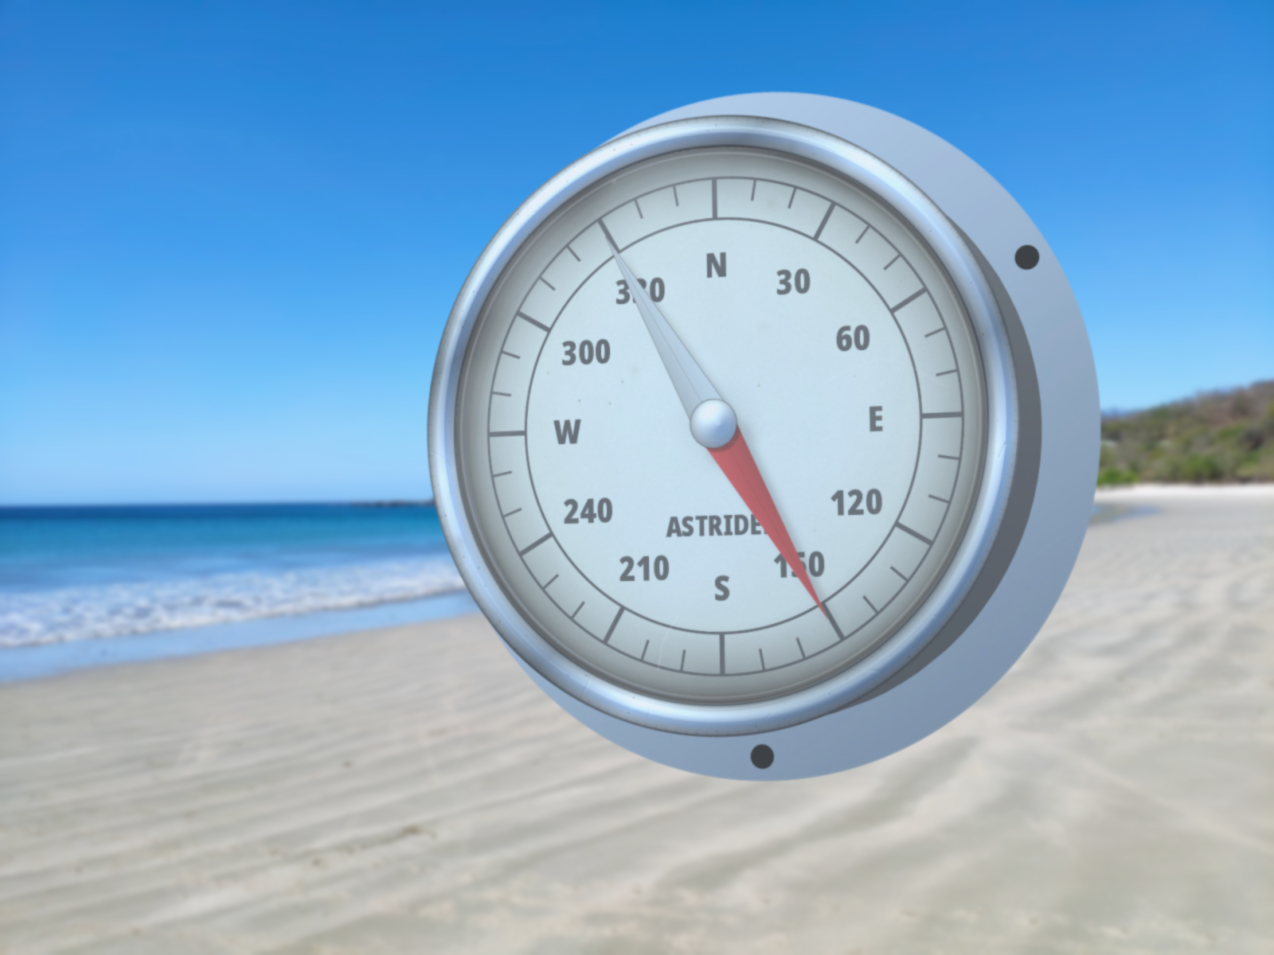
150 °
